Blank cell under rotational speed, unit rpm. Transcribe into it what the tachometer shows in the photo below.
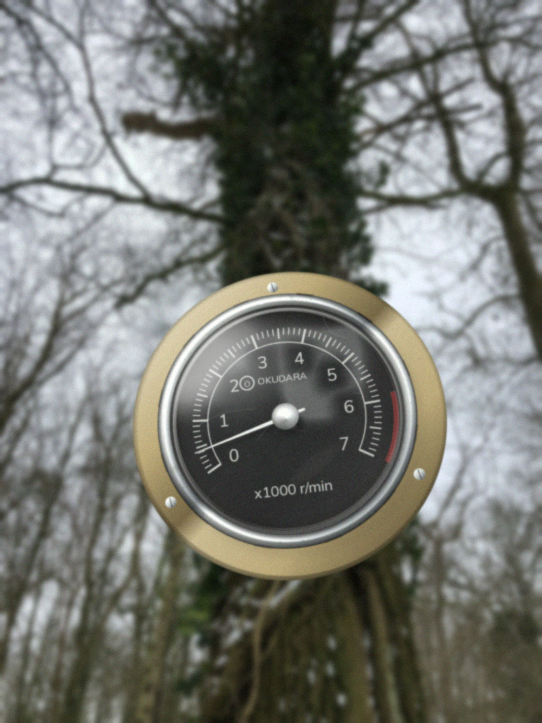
400 rpm
